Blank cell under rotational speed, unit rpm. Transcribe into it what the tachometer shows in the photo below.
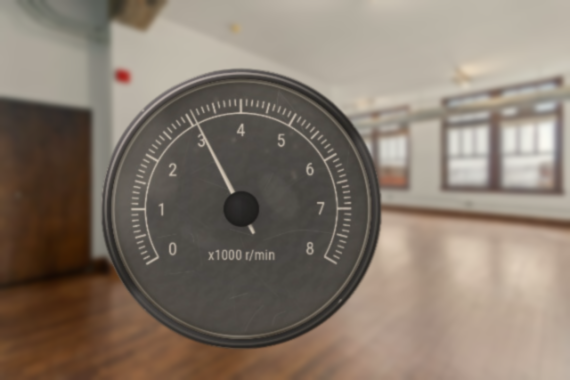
3100 rpm
